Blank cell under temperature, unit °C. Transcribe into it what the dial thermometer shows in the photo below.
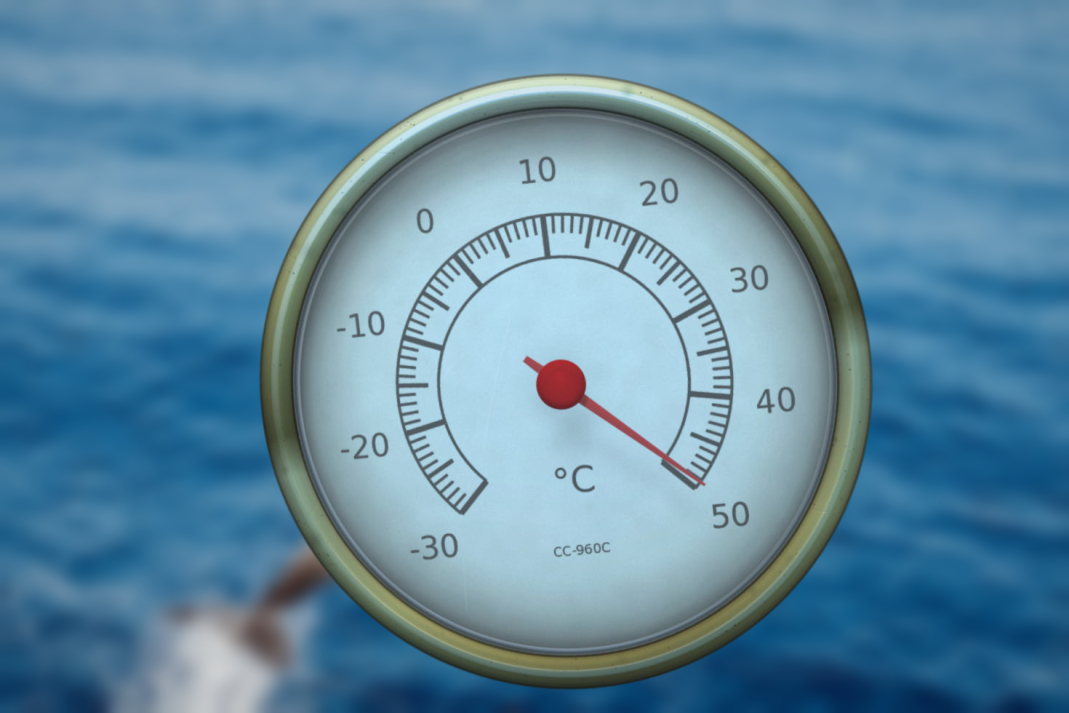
49 °C
